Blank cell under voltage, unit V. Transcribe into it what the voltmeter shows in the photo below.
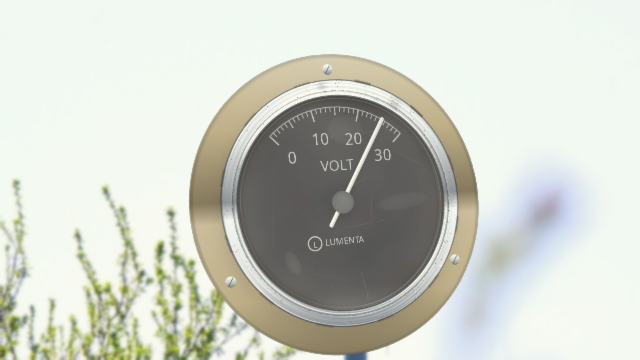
25 V
